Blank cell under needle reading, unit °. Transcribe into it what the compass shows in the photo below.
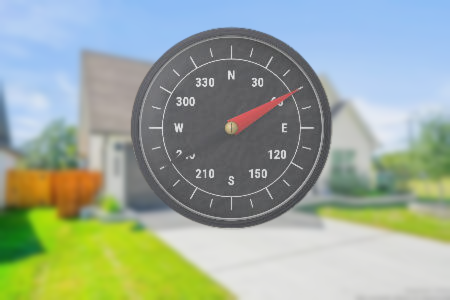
60 °
